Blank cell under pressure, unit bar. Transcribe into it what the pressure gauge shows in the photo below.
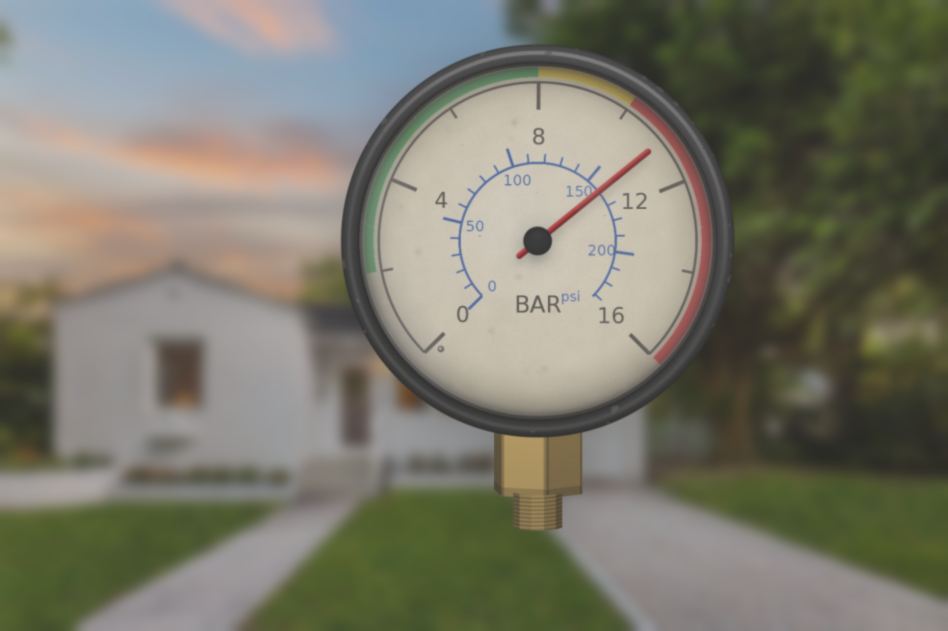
11 bar
